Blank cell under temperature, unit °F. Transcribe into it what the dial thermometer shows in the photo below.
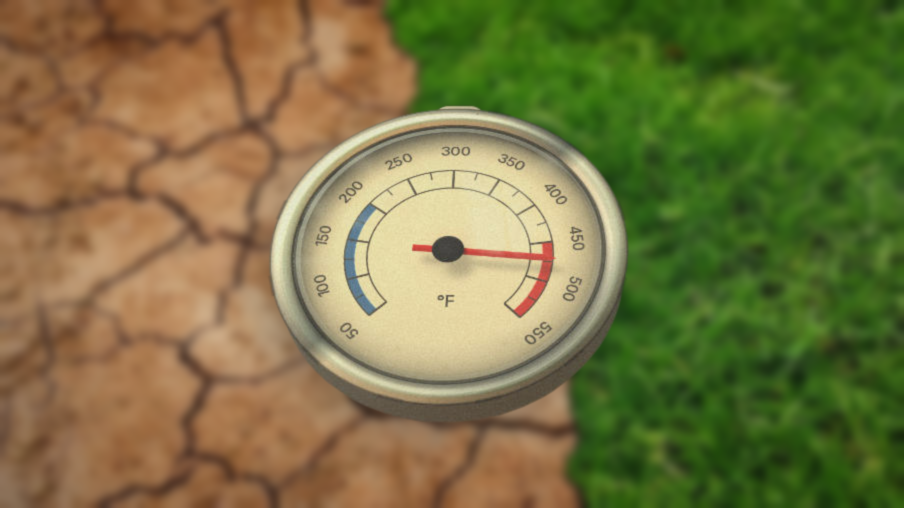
475 °F
